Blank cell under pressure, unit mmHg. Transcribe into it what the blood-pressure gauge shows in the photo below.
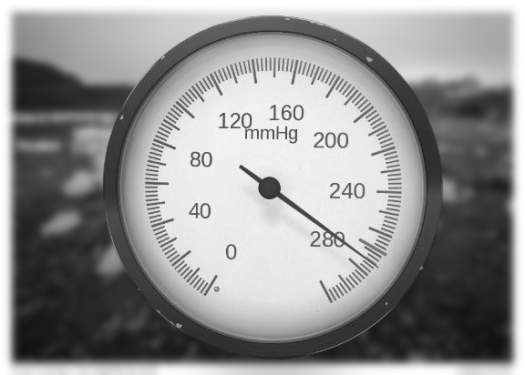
274 mmHg
